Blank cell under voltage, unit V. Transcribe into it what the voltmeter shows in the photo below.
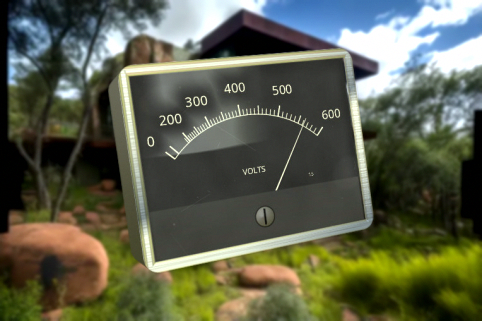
560 V
